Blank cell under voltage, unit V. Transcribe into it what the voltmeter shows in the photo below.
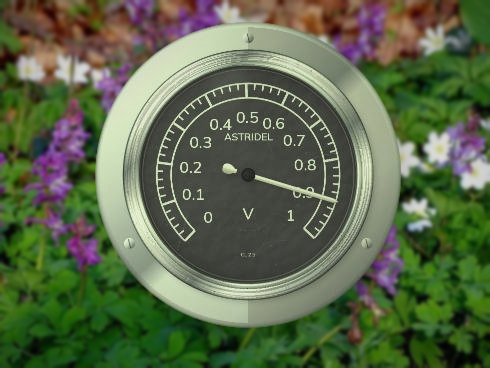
0.9 V
